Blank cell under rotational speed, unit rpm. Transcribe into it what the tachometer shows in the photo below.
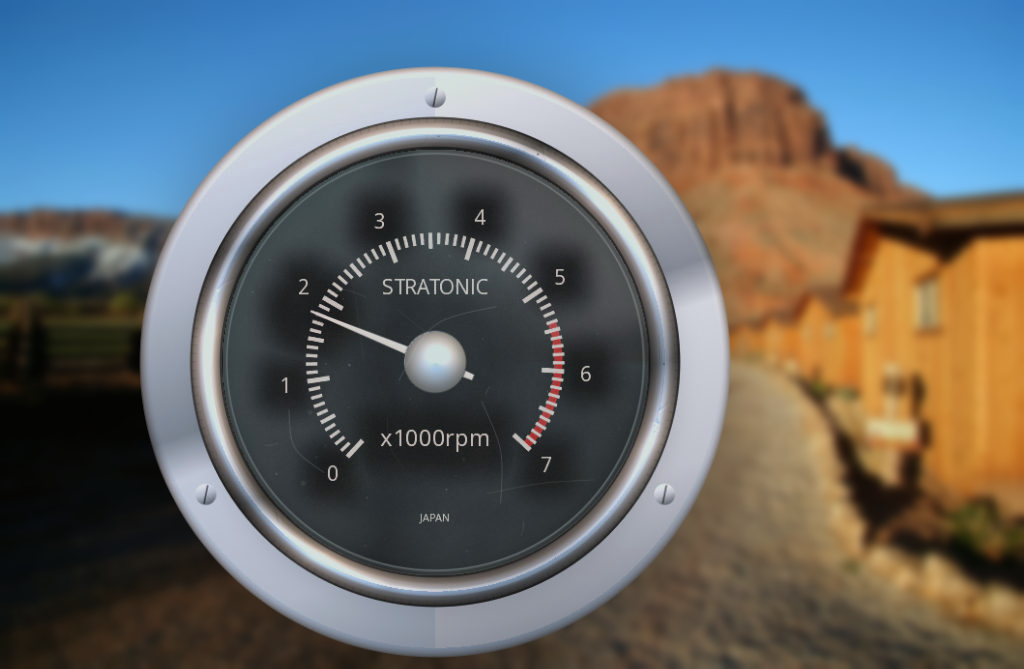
1800 rpm
